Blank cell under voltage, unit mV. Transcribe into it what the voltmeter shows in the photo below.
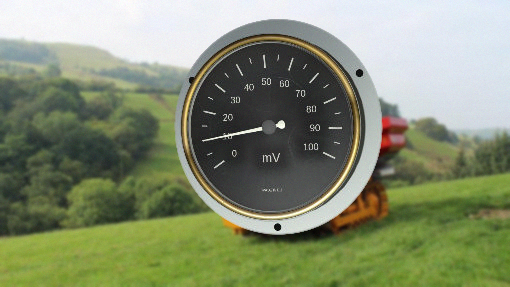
10 mV
